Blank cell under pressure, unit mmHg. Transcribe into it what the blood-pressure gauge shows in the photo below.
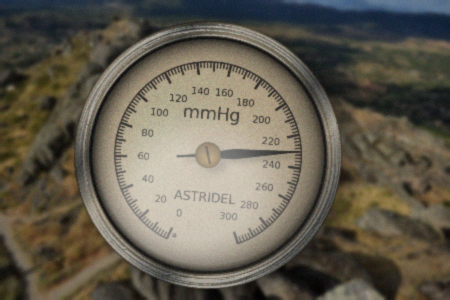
230 mmHg
